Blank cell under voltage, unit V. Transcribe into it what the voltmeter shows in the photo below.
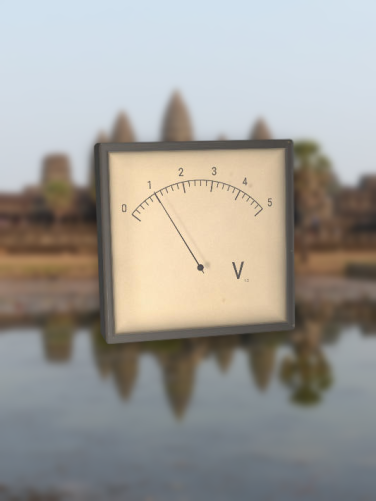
1 V
